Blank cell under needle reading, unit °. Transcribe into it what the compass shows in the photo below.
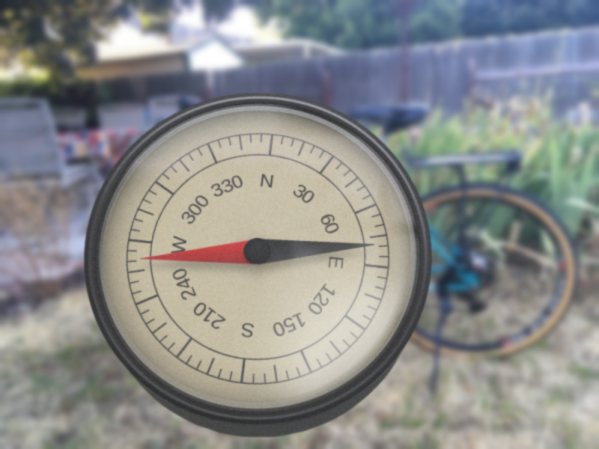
260 °
